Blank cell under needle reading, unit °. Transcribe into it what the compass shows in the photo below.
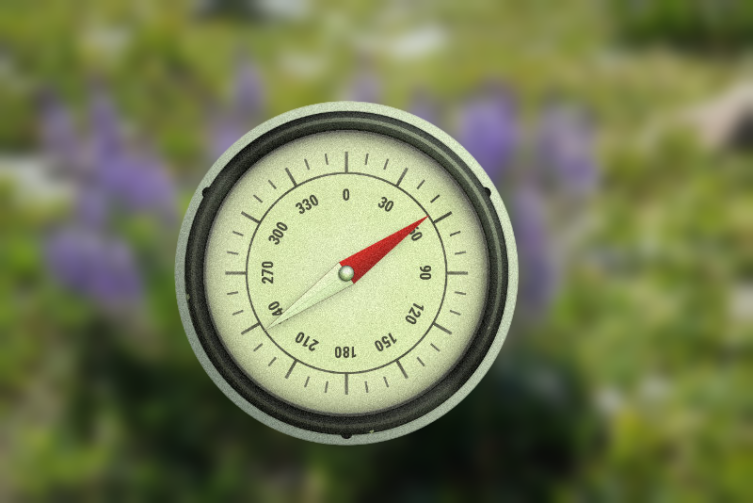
55 °
